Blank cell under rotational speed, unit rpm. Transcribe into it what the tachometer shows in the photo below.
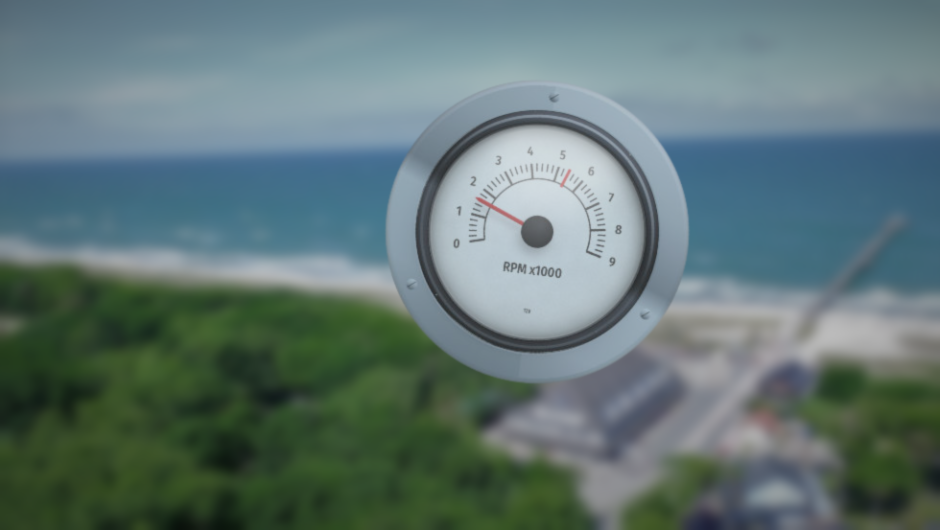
1600 rpm
